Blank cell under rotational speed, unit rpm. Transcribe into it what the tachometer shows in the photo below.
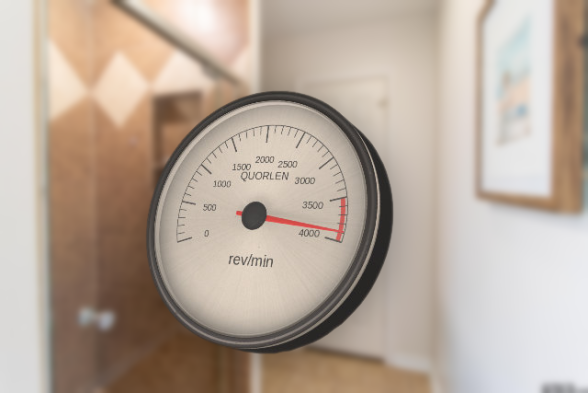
3900 rpm
